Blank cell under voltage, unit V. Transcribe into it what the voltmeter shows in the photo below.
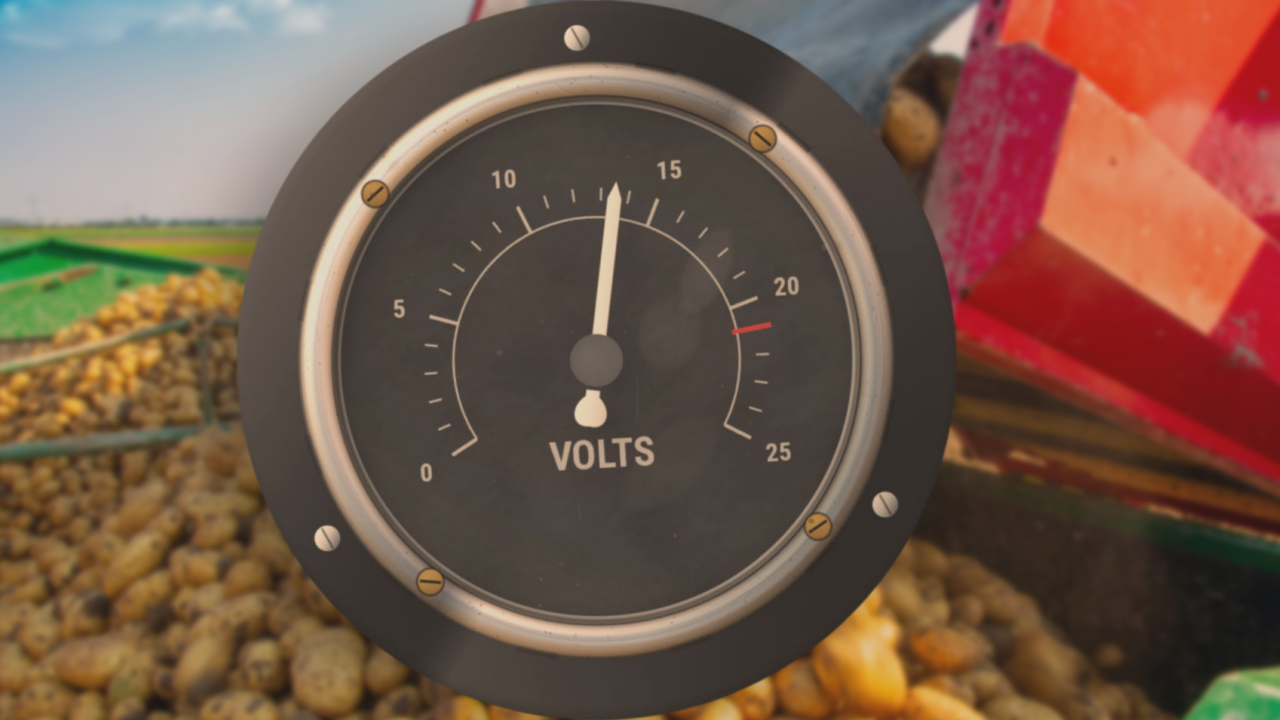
13.5 V
